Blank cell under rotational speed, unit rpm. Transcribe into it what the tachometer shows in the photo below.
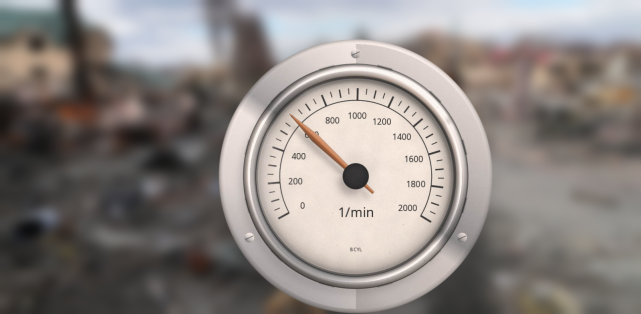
600 rpm
